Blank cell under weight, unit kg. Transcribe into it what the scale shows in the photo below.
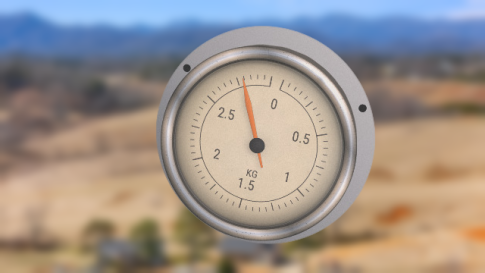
2.8 kg
